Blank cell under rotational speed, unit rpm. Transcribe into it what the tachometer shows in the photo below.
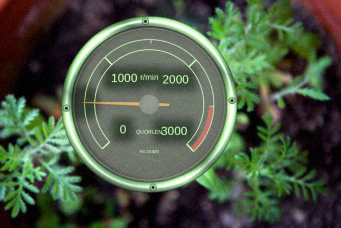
500 rpm
